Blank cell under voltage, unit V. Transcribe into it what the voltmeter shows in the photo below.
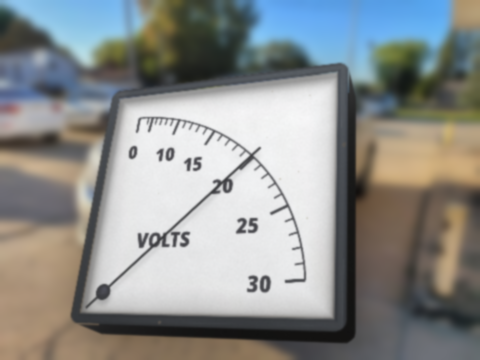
20 V
